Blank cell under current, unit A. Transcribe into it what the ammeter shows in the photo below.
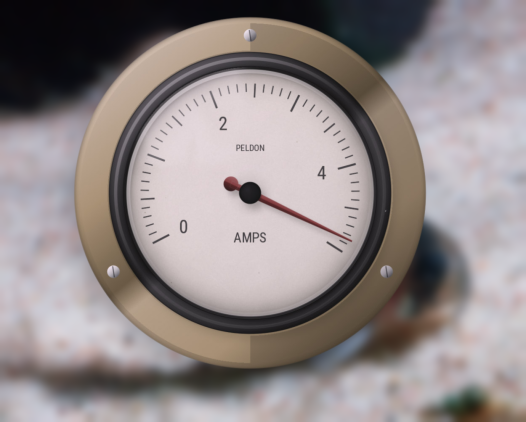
4.85 A
